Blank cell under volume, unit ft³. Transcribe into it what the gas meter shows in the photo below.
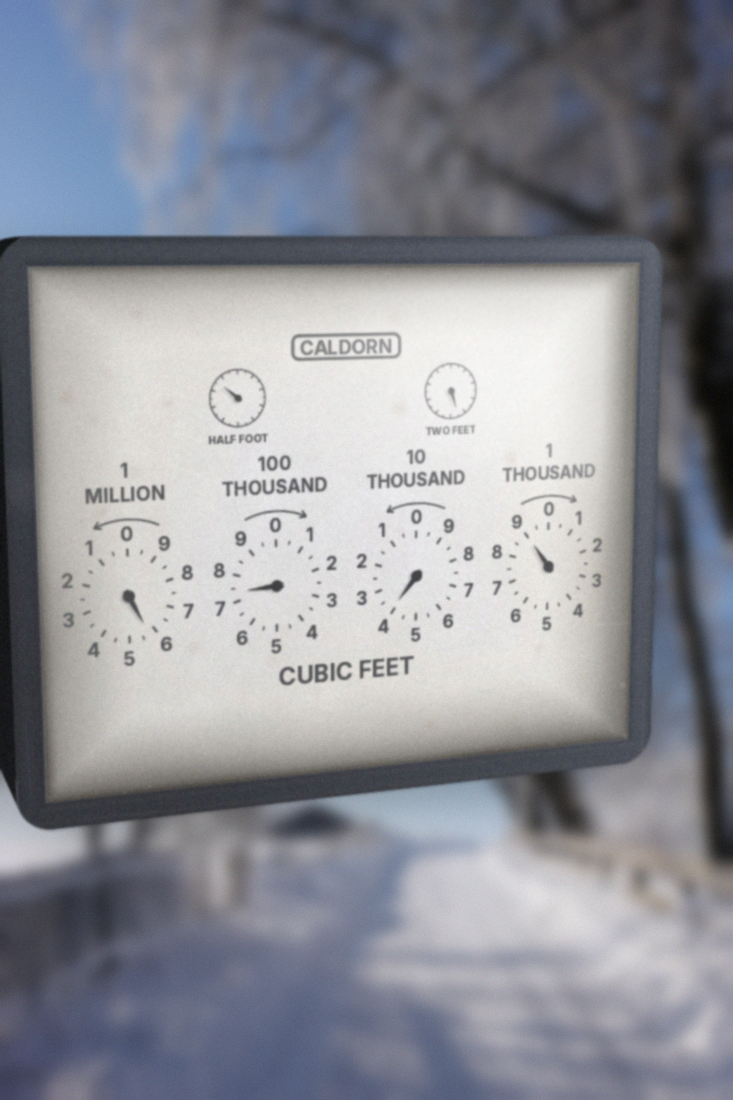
573900 ft³
